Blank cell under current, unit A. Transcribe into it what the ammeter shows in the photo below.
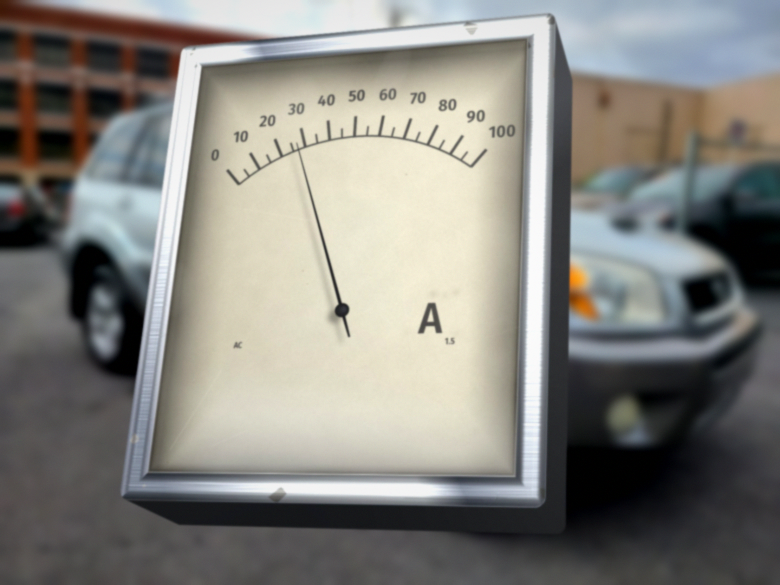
27.5 A
